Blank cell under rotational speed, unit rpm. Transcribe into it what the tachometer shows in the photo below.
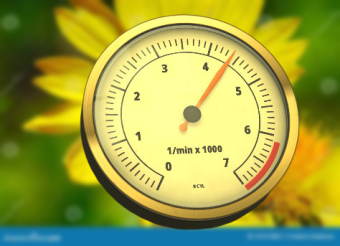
4400 rpm
